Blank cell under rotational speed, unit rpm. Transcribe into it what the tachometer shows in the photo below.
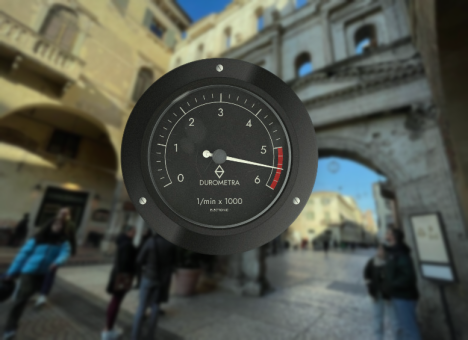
5500 rpm
